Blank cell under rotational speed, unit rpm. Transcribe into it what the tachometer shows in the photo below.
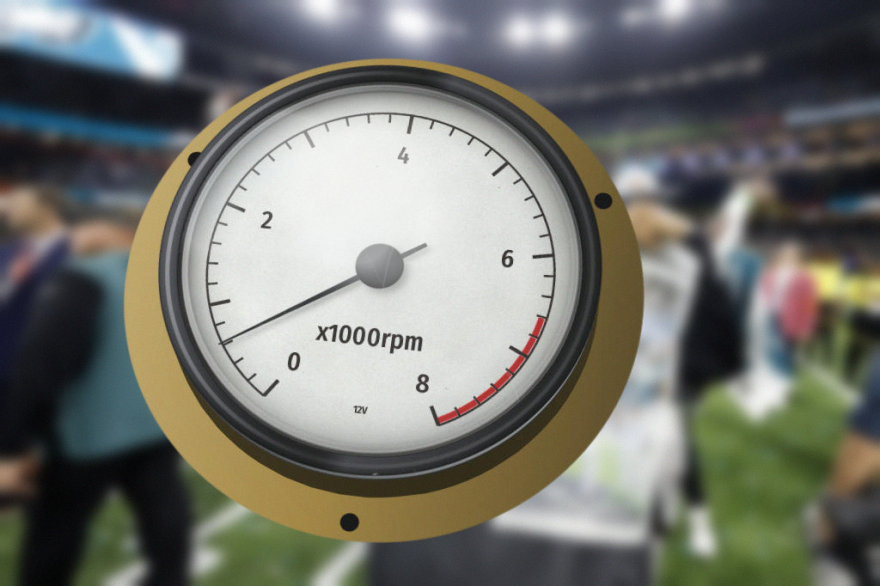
600 rpm
